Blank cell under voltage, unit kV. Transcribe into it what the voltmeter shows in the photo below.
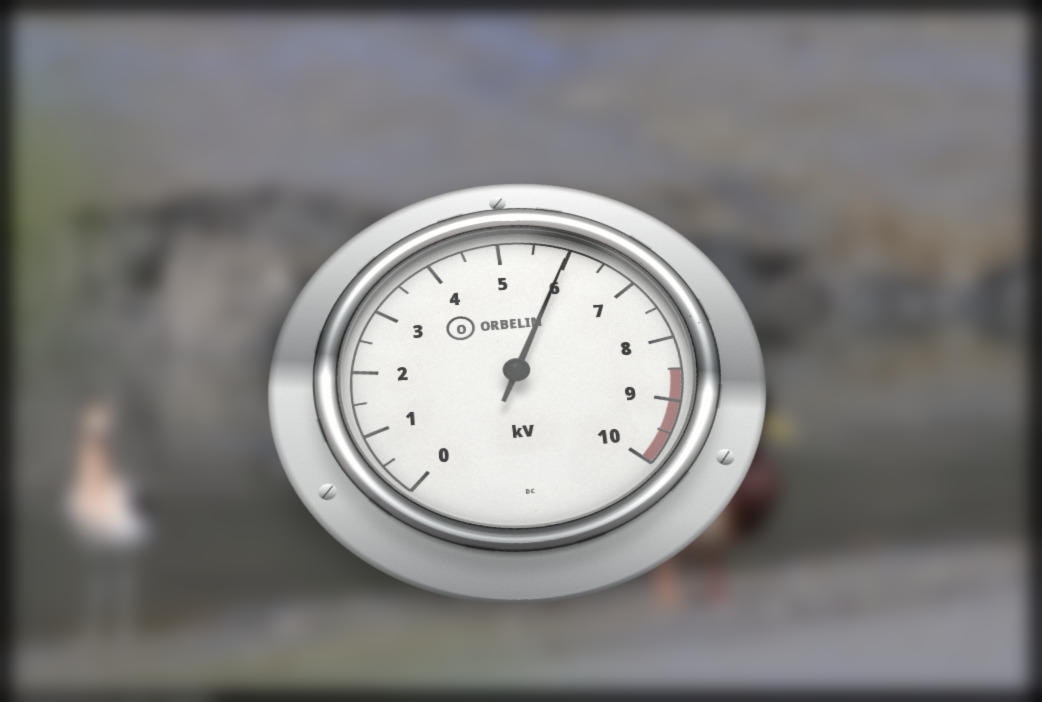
6 kV
